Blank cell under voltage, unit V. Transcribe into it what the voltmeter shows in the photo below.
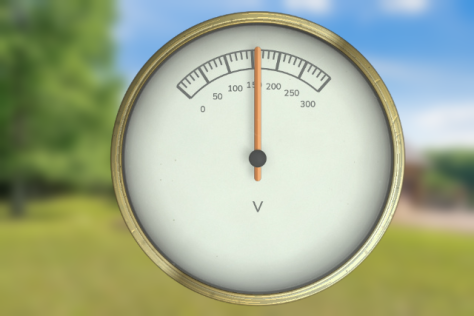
160 V
